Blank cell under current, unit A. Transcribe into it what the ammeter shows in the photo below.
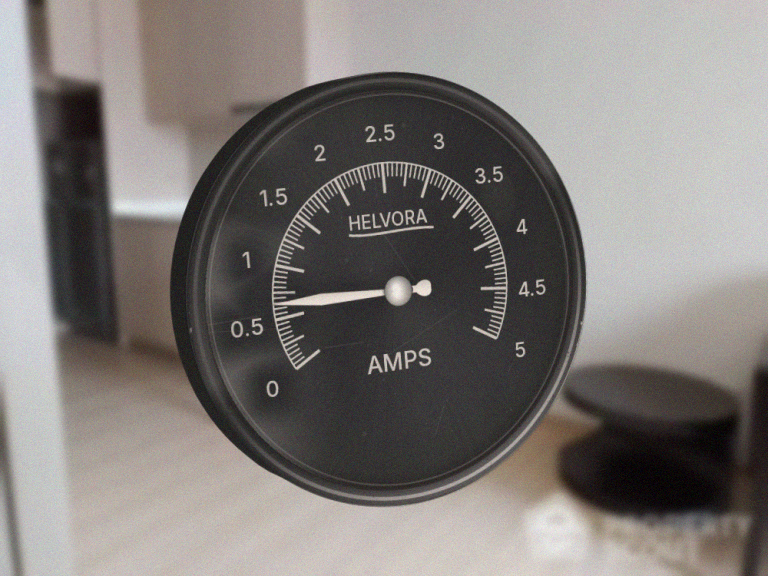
0.65 A
